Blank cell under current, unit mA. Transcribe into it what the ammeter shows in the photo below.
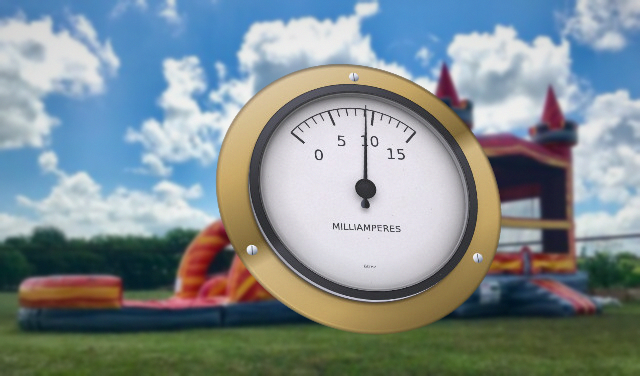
9 mA
